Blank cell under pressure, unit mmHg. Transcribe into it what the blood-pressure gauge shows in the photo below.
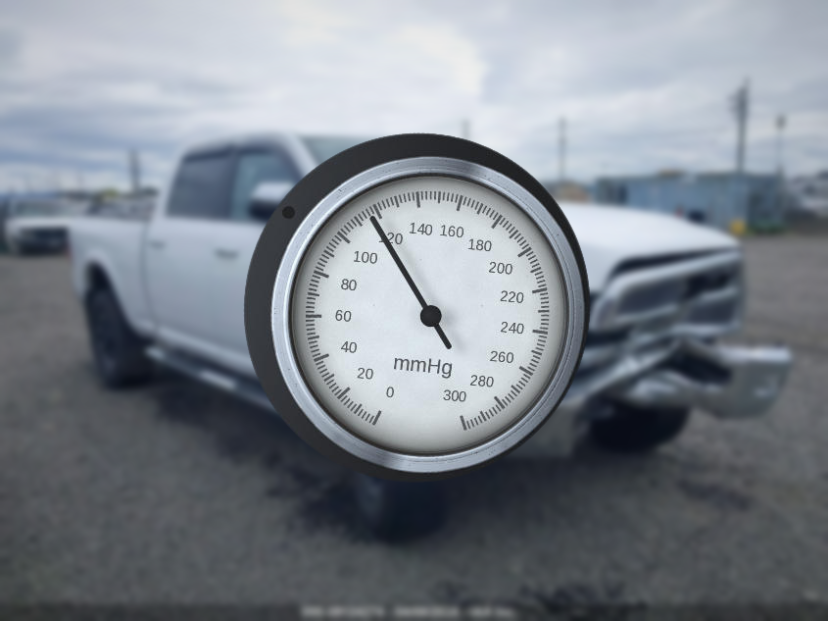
116 mmHg
